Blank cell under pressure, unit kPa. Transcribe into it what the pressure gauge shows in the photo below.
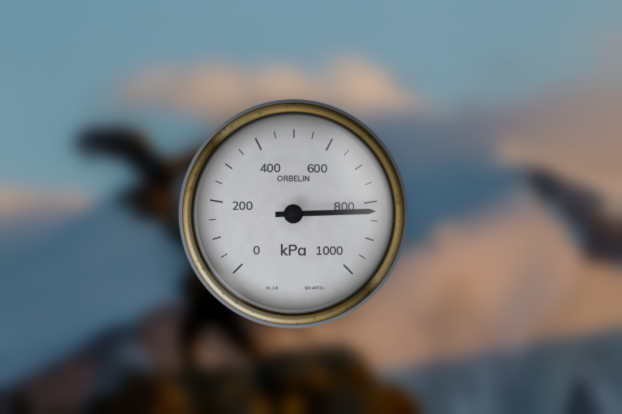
825 kPa
